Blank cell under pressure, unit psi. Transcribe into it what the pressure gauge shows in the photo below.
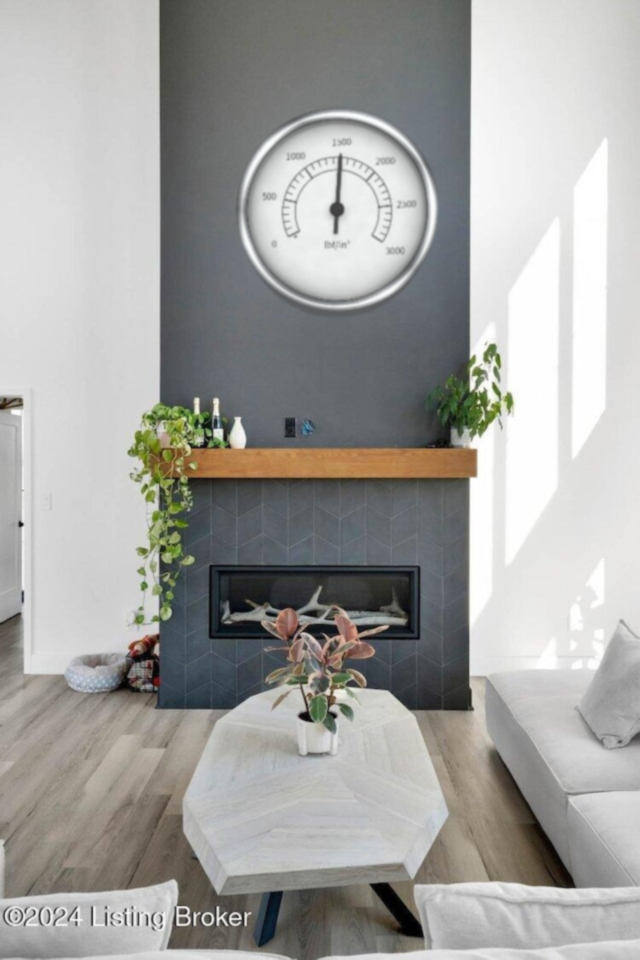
1500 psi
